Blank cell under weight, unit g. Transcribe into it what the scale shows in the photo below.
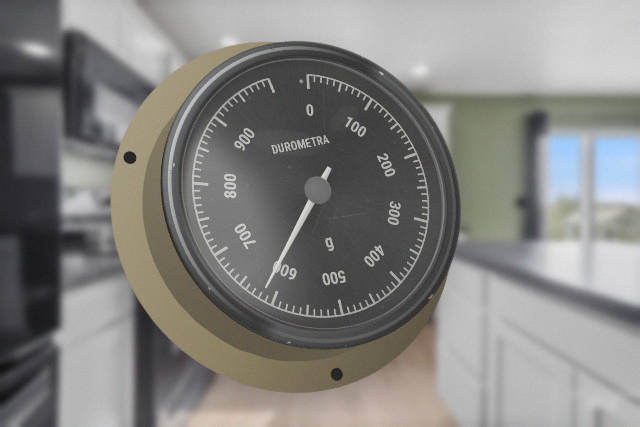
620 g
